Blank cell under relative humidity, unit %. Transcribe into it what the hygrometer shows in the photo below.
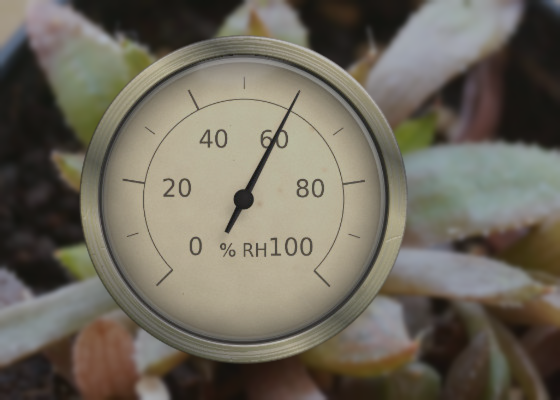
60 %
